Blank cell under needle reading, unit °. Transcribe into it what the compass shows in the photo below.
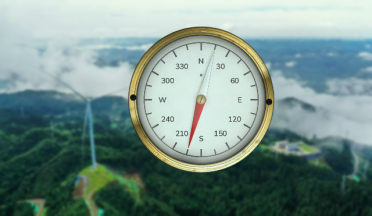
195 °
